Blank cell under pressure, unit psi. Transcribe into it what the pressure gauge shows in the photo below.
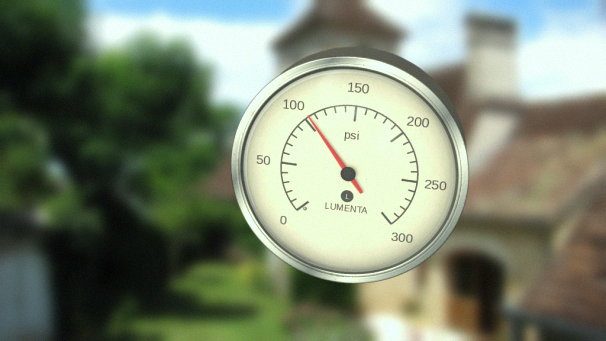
105 psi
